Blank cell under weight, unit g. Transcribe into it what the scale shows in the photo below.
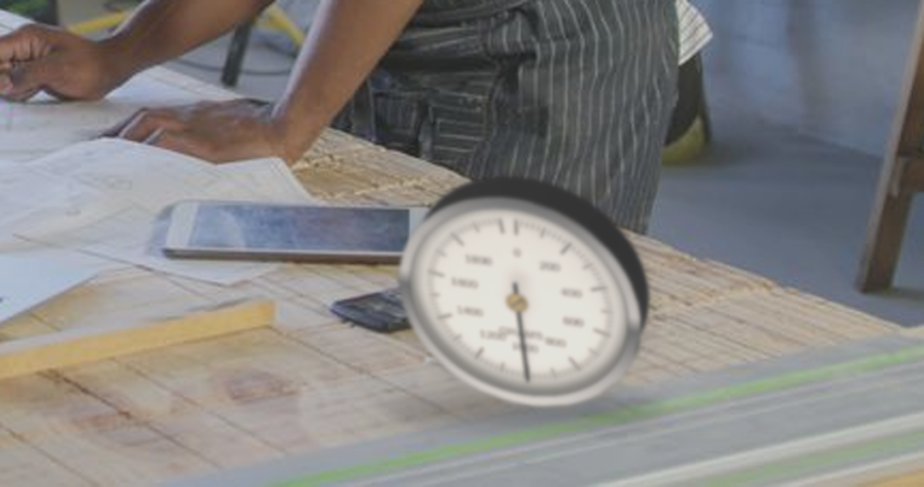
1000 g
